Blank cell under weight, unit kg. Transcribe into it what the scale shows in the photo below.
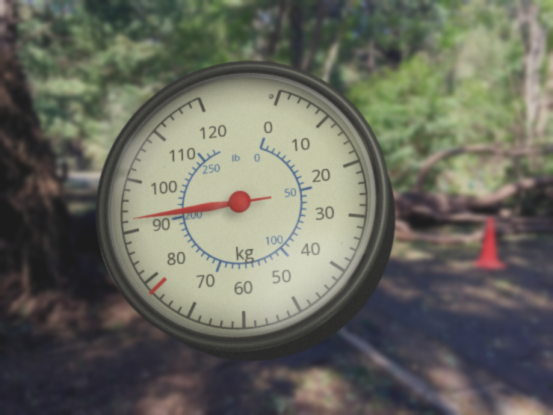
92 kg
